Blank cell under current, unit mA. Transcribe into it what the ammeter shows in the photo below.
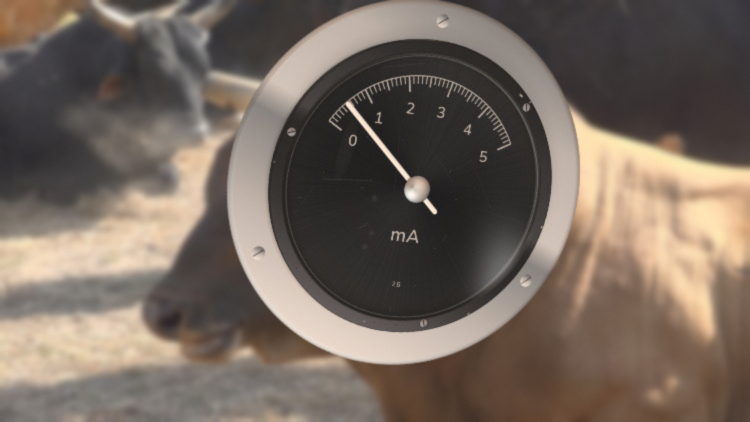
0.5 mA
